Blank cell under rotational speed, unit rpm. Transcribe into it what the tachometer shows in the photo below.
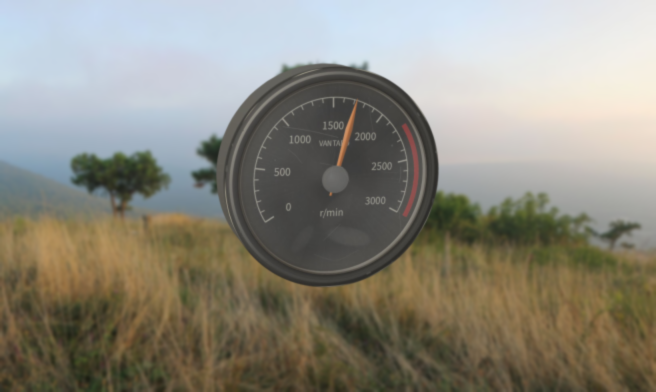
1700 rpm
